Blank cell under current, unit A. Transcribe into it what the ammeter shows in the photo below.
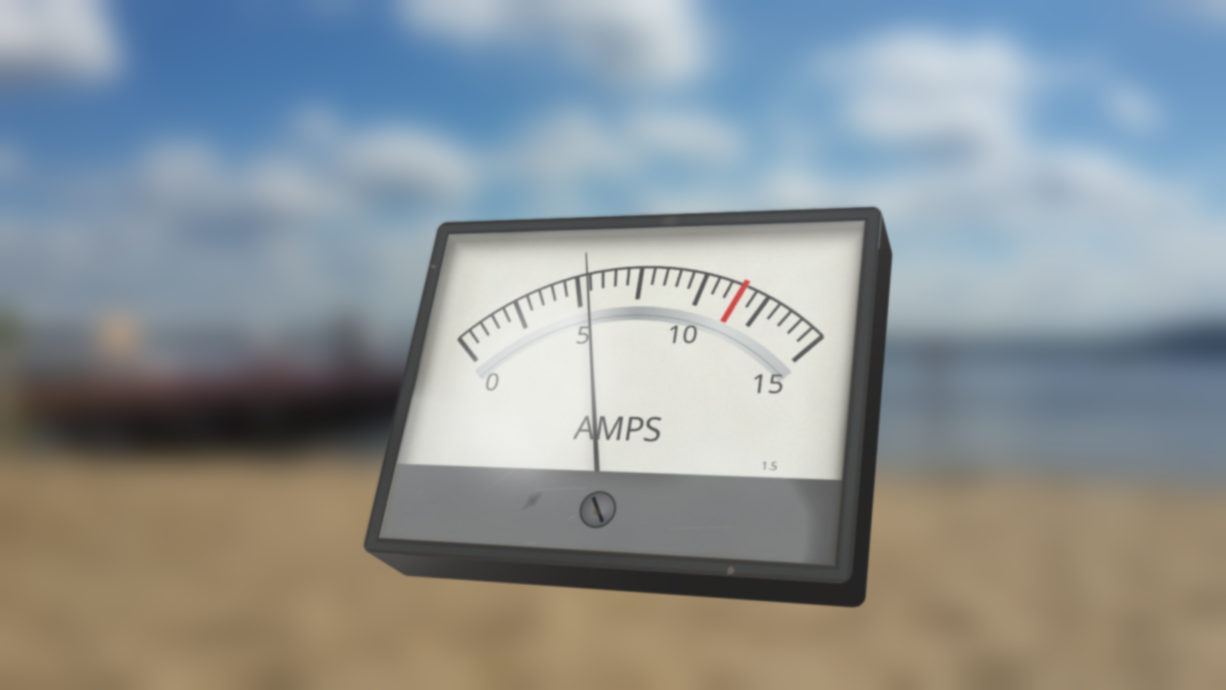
5.5 A
